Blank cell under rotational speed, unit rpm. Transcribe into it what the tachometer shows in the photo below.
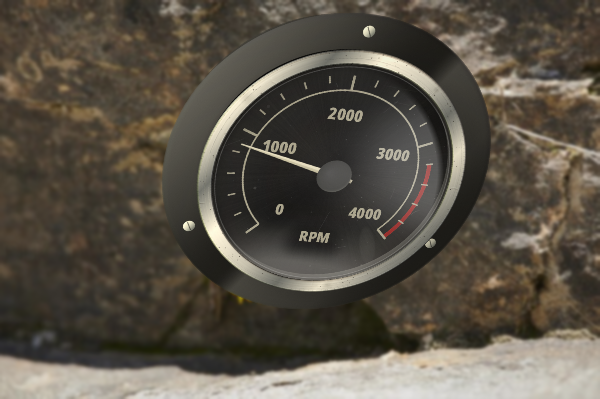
900 rpm
